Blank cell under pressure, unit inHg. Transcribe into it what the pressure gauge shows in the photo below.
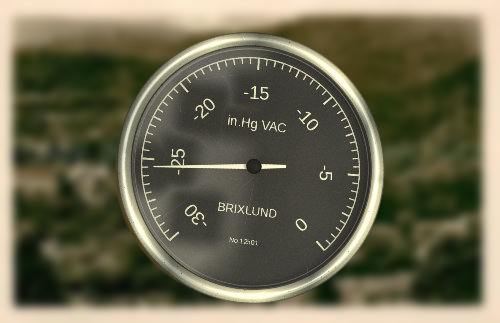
-25.5 inHg
